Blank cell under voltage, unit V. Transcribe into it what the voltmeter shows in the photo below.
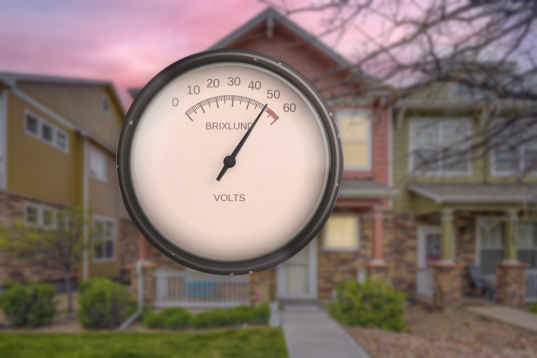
50 V
